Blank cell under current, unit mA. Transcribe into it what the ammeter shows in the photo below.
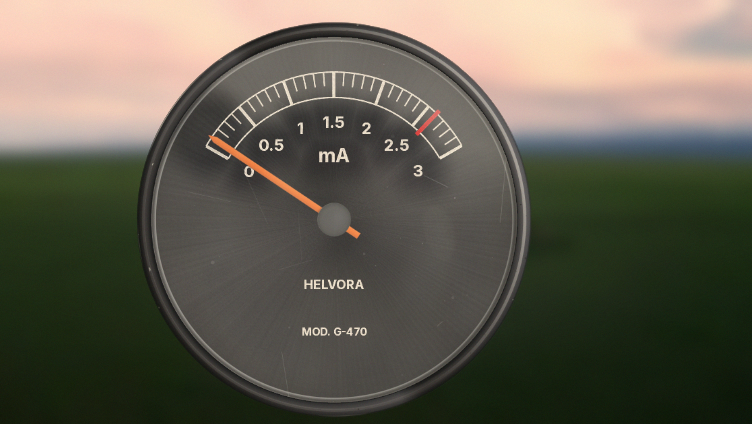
0.1 mA
